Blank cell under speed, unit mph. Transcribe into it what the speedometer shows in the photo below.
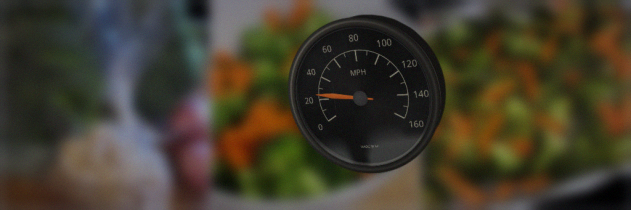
25 mph
